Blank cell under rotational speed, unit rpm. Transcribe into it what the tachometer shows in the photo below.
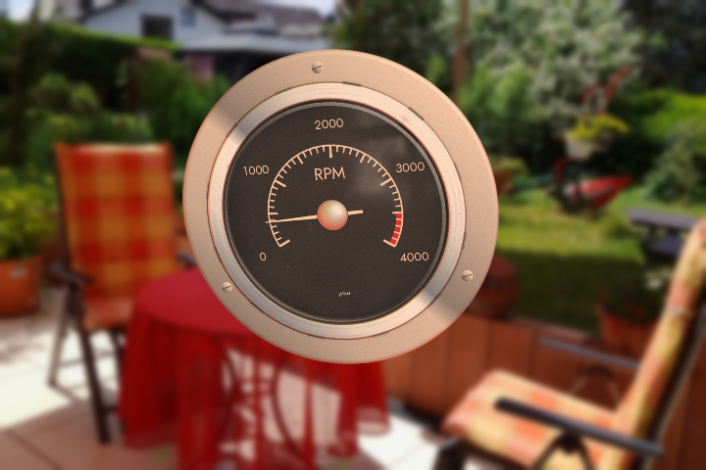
400 rpm
